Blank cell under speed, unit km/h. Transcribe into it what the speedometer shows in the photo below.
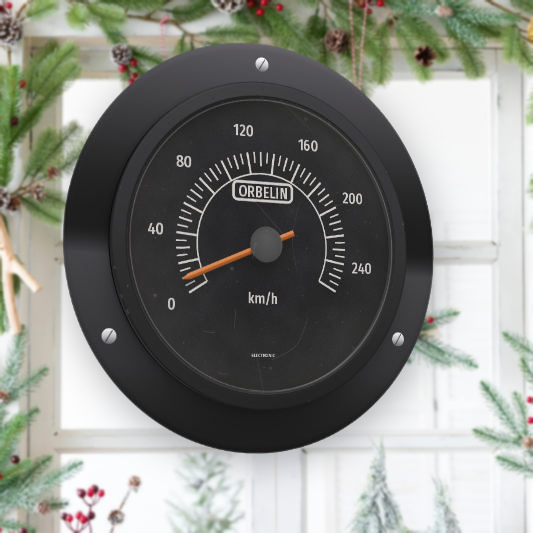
10 km/h
